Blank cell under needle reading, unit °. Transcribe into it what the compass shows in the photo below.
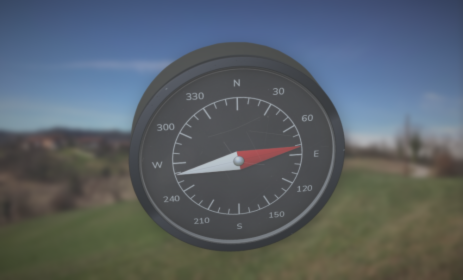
80 °
